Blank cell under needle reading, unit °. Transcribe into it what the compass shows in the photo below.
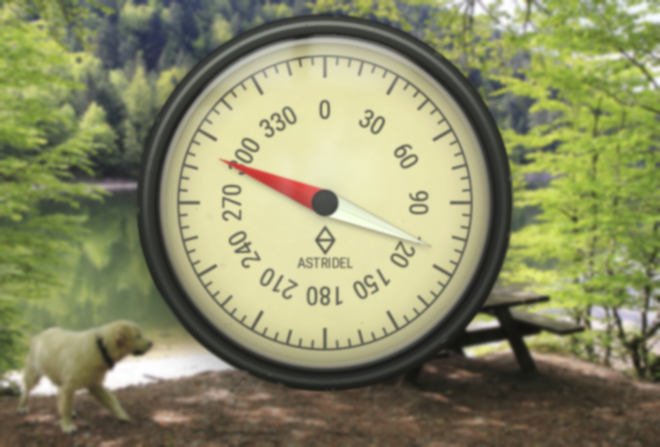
292.5 °
